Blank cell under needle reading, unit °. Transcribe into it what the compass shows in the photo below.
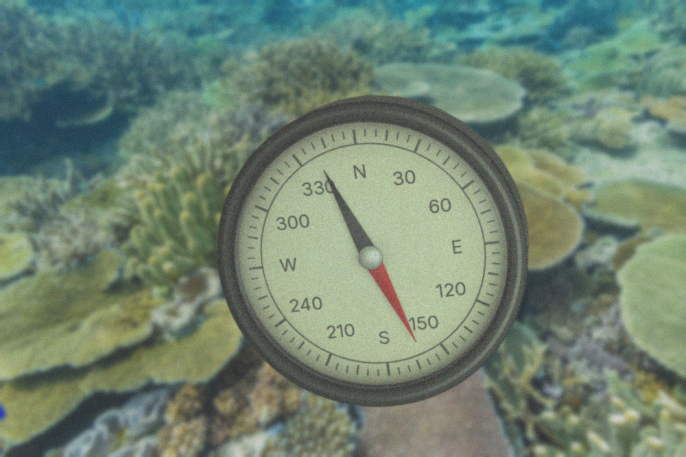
160 °
